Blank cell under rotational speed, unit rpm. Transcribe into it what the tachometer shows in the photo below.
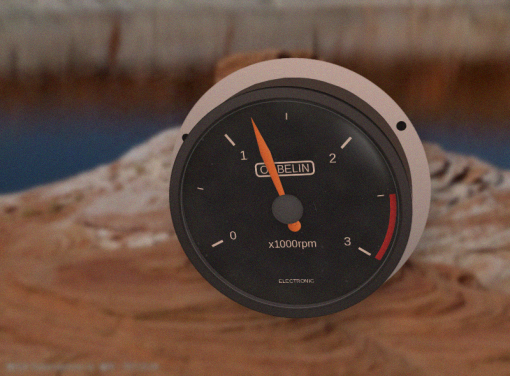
1250 rpm
